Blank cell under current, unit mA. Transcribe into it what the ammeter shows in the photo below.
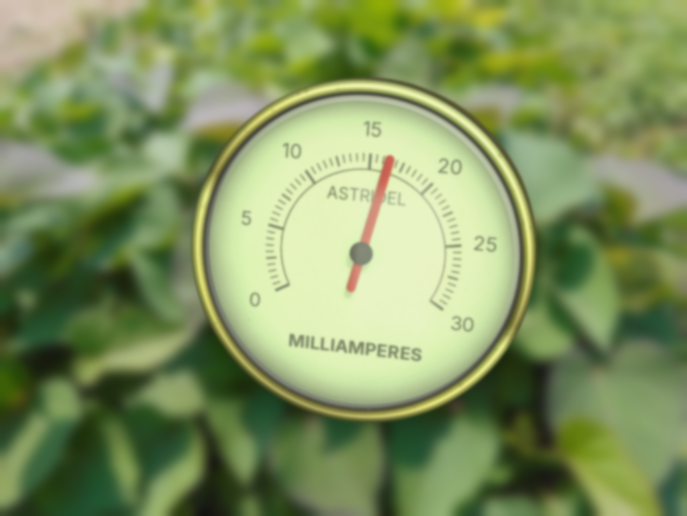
16.5 mA
